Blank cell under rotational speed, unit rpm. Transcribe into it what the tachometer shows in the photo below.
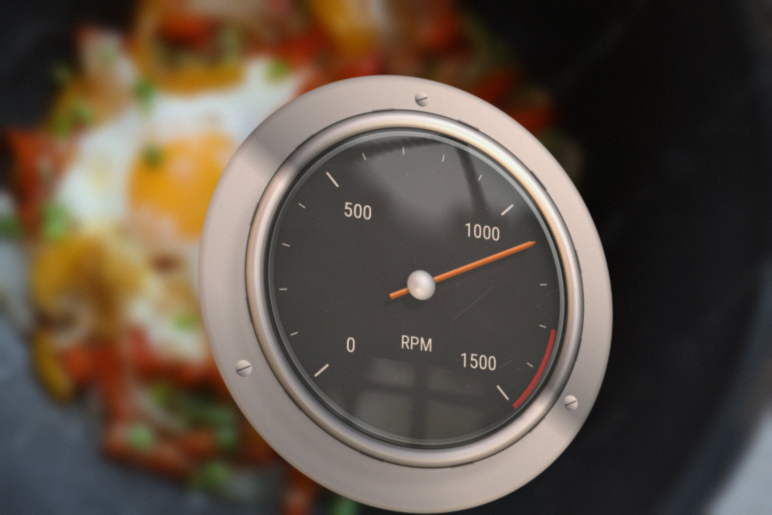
1100 rpm
